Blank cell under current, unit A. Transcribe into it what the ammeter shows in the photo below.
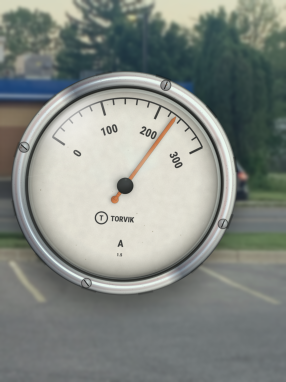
230 A
